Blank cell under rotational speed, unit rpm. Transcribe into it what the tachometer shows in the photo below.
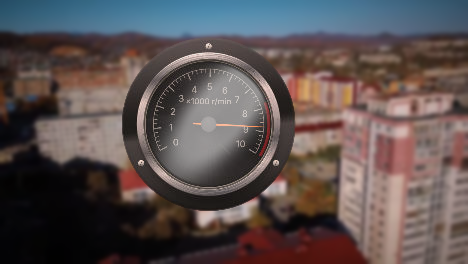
8800 rpm
